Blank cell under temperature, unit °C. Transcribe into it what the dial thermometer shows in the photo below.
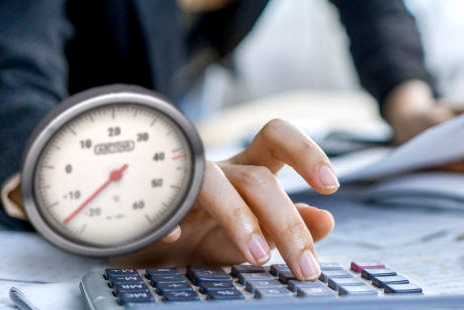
-15 °C
